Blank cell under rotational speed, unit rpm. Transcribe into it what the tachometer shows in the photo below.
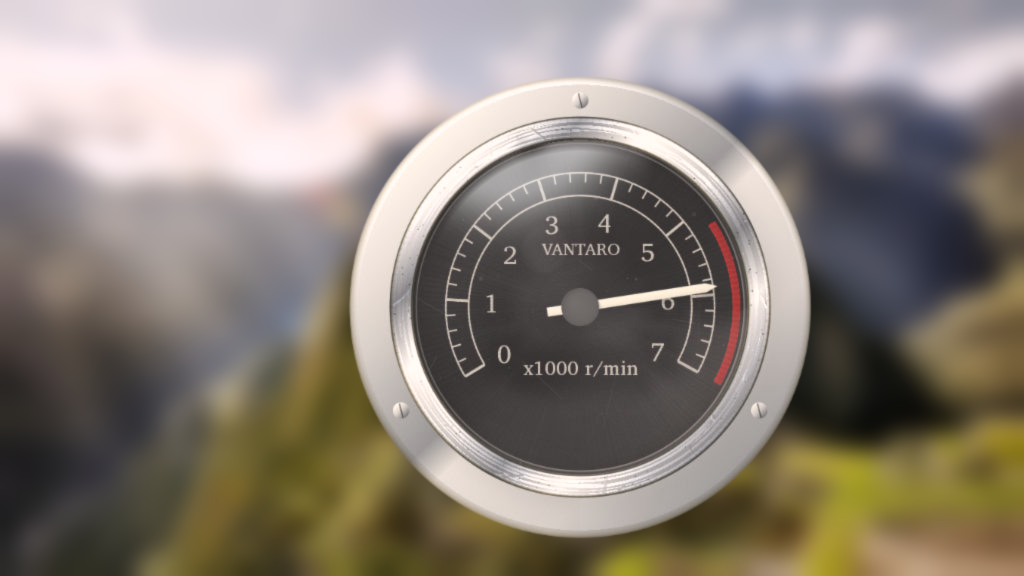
5900 rpm
